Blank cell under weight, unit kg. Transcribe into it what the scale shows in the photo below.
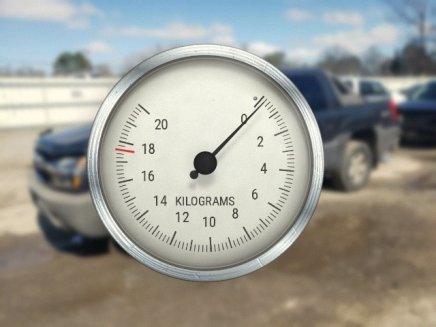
0.2 kg
